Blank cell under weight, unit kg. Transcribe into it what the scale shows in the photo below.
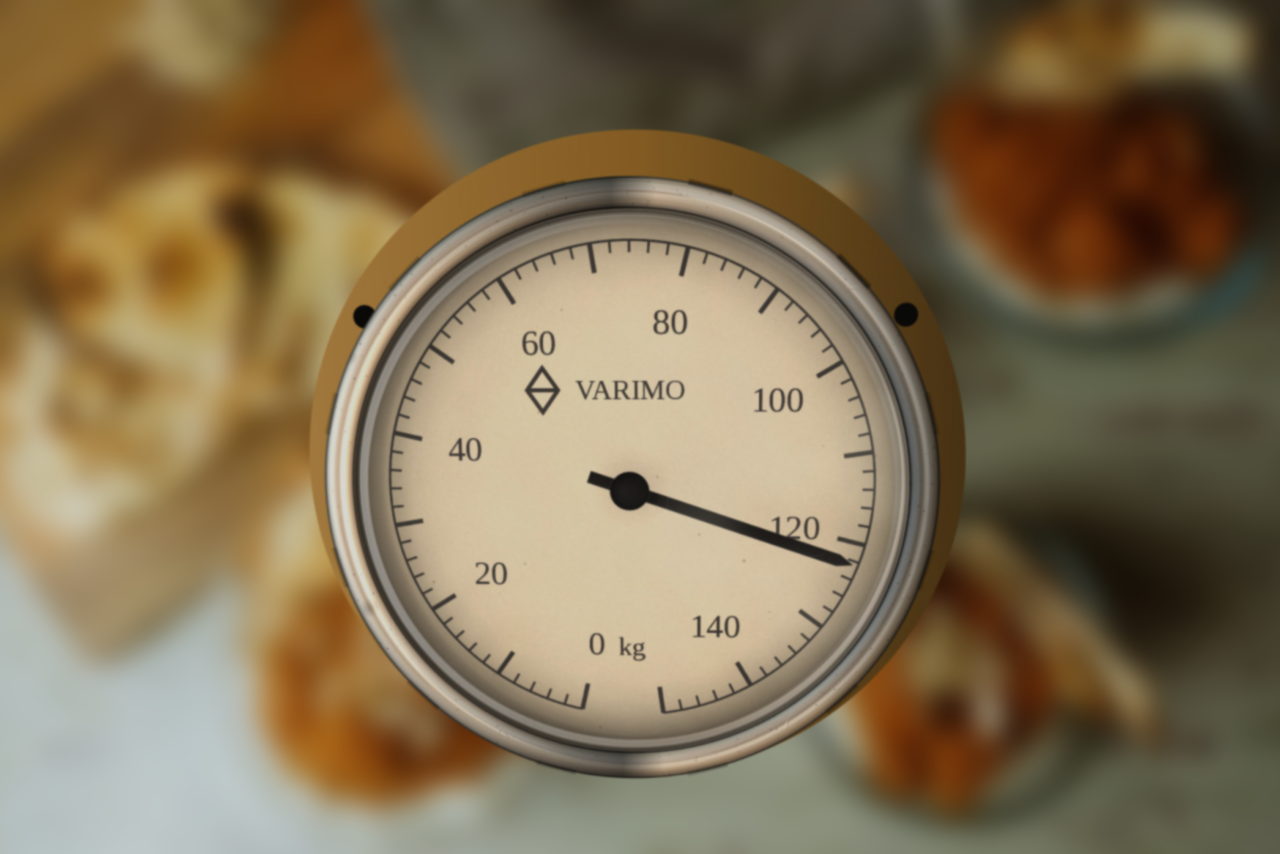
122 kg
